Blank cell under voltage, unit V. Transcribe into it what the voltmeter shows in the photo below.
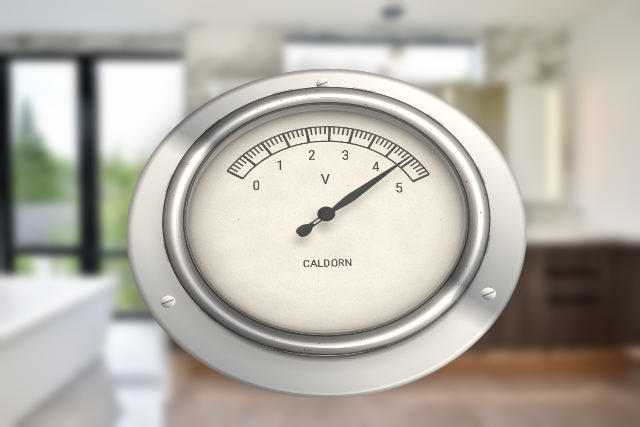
4.5 V
